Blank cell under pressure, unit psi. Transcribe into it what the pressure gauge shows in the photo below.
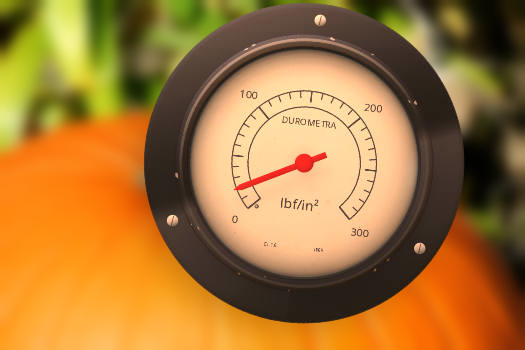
20 psi
